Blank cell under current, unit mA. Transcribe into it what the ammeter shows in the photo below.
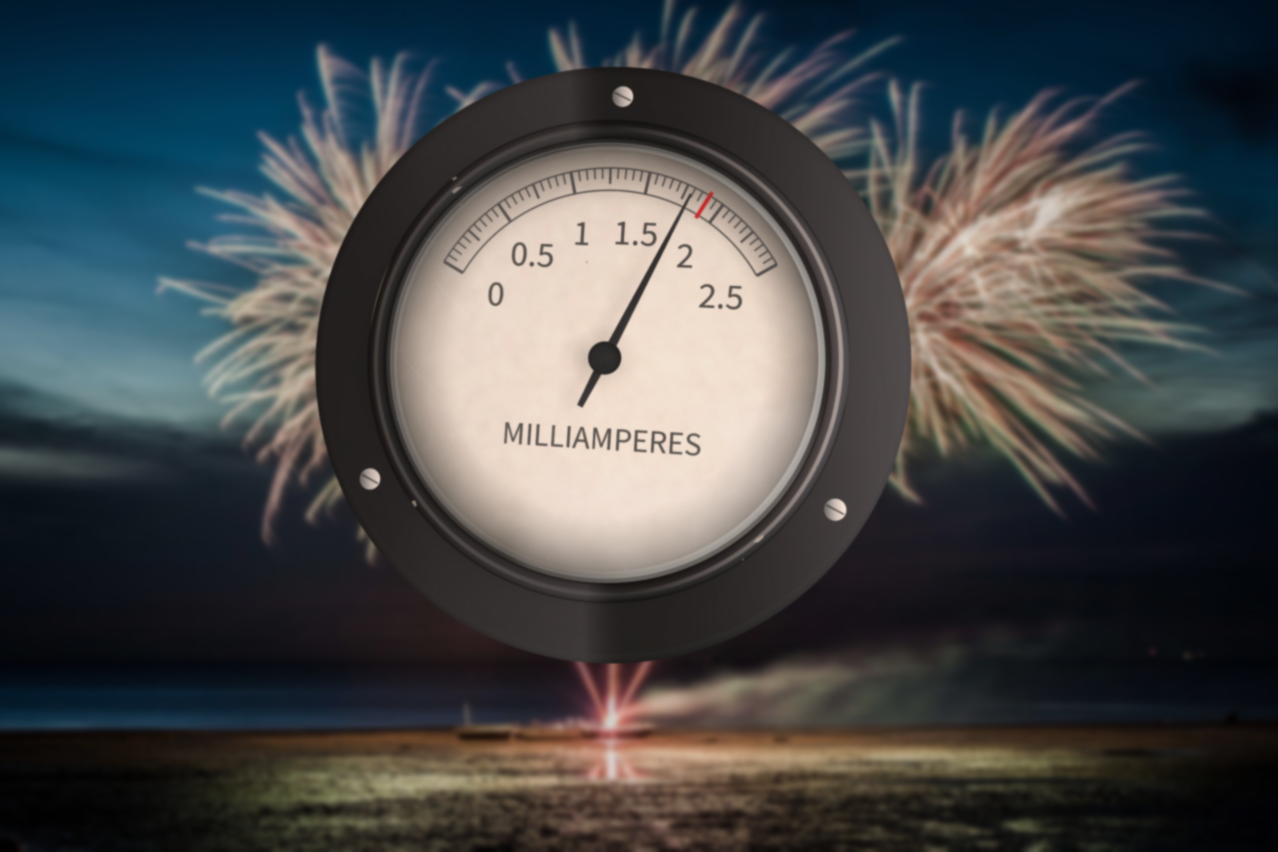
1.8 mA
